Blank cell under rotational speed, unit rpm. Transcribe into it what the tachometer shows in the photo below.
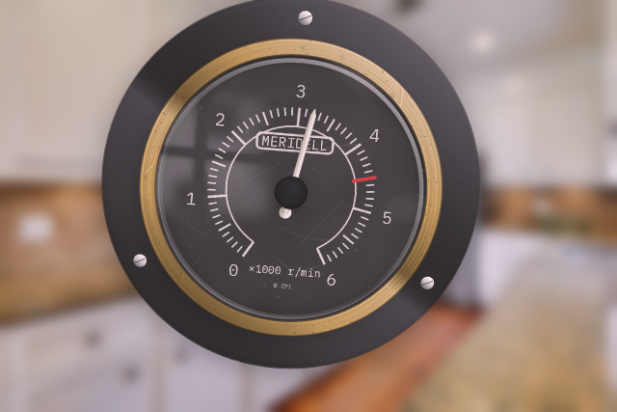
3200 rpm
